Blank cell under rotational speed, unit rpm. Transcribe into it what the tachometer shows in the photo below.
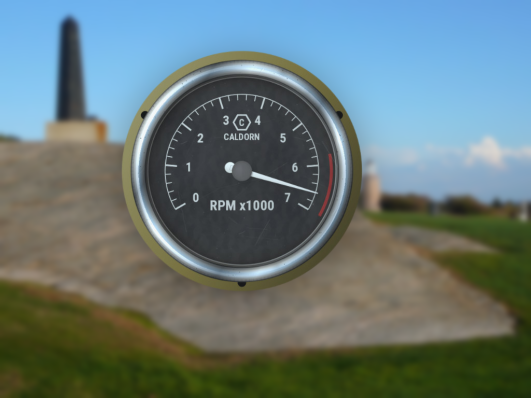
6600 rpm
